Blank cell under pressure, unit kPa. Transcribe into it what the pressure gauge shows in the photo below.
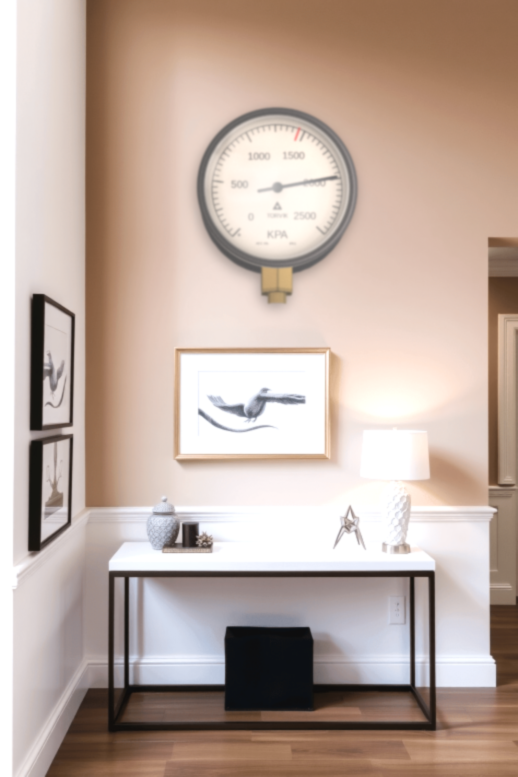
2000 kPa
